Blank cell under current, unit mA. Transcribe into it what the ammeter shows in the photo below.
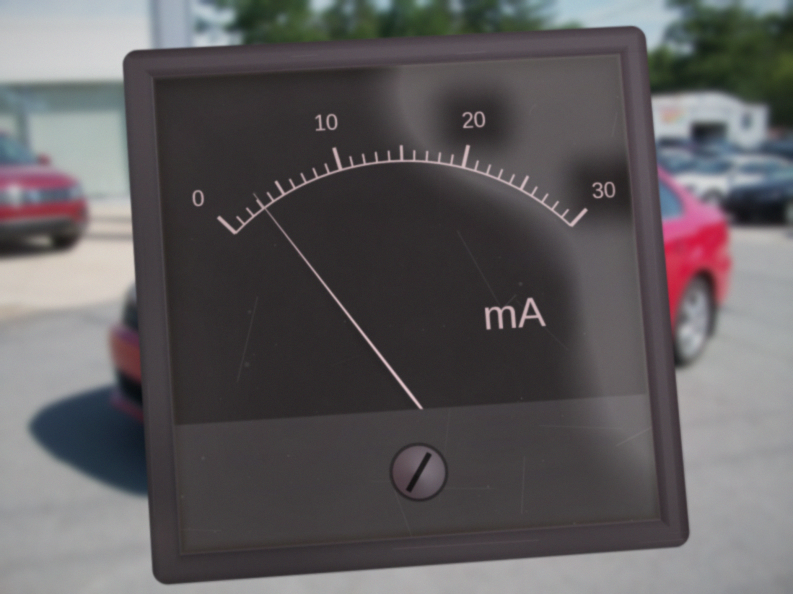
3 mA
